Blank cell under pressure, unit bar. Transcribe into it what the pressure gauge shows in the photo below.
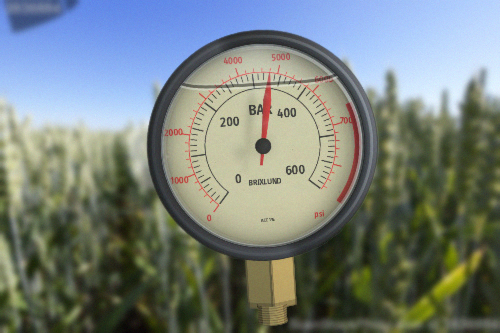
330 bar
